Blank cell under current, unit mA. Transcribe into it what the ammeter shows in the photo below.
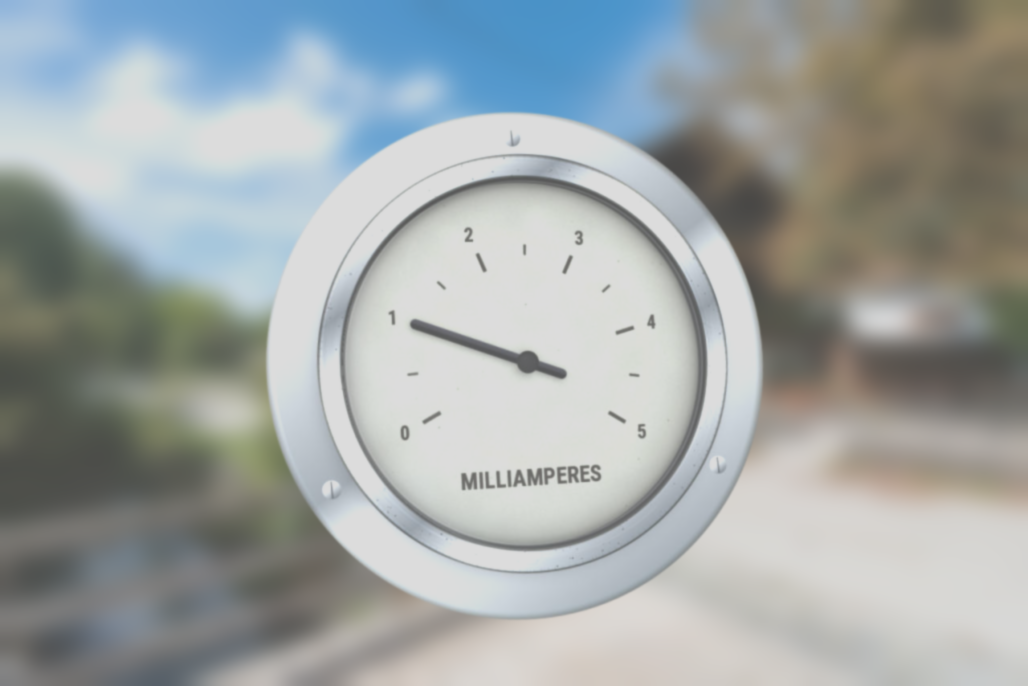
1 mA
